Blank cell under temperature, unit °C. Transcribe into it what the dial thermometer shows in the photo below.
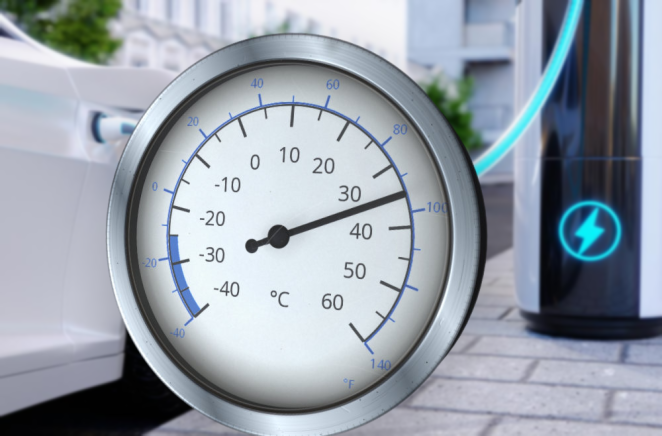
35 °C
